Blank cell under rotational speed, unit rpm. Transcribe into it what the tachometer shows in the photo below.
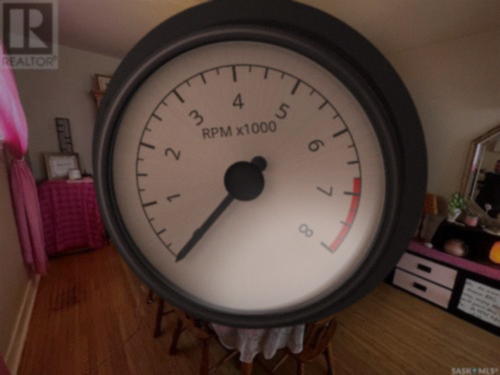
0 rpm
